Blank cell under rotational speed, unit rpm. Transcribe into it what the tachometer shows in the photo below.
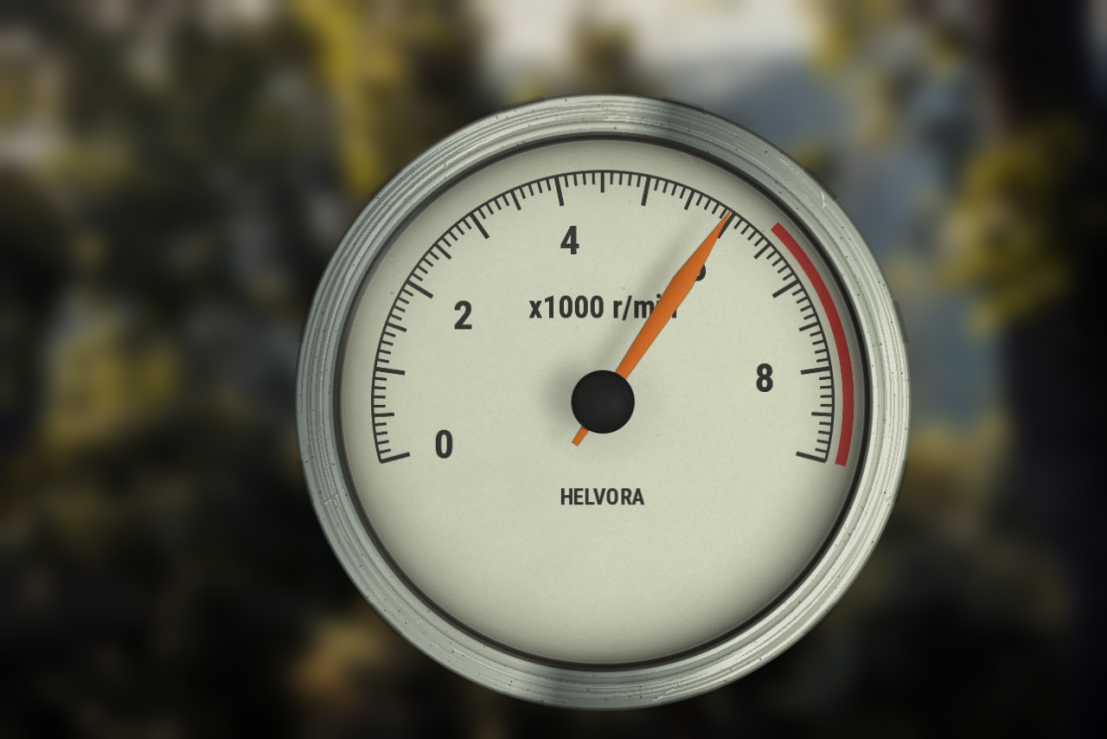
5950 rpm
